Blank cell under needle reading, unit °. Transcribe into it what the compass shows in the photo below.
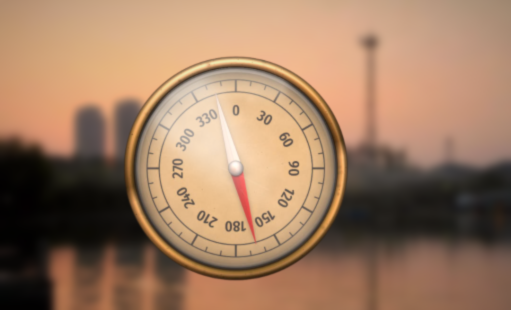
165 °
